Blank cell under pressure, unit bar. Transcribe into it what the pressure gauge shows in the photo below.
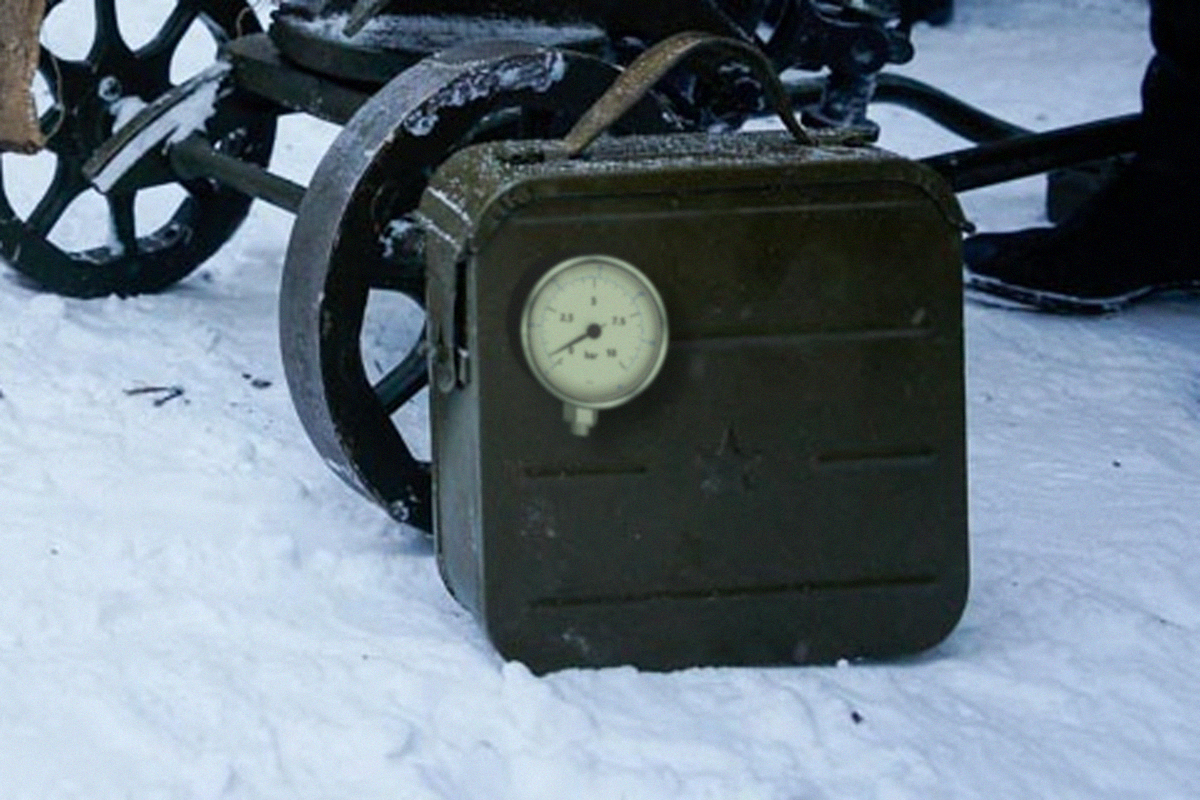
0.5 bar
